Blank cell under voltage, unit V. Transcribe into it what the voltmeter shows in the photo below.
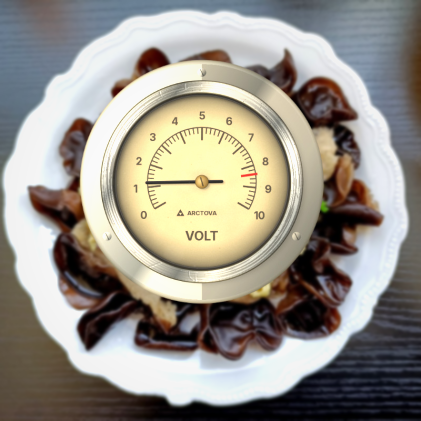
1.2 V
